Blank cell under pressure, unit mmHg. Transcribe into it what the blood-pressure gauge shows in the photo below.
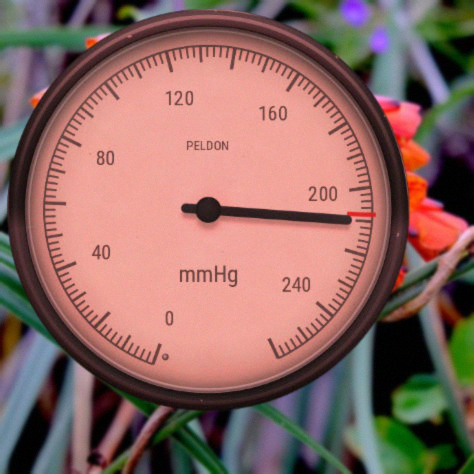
210 mmHg
